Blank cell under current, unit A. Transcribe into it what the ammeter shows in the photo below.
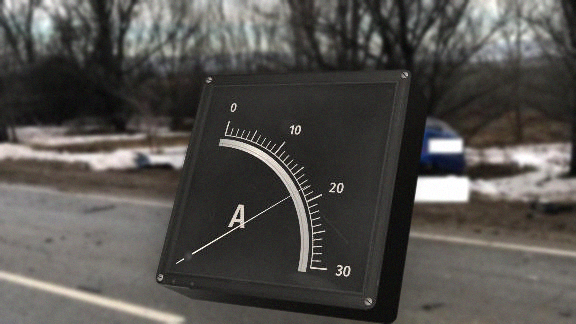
18 A
